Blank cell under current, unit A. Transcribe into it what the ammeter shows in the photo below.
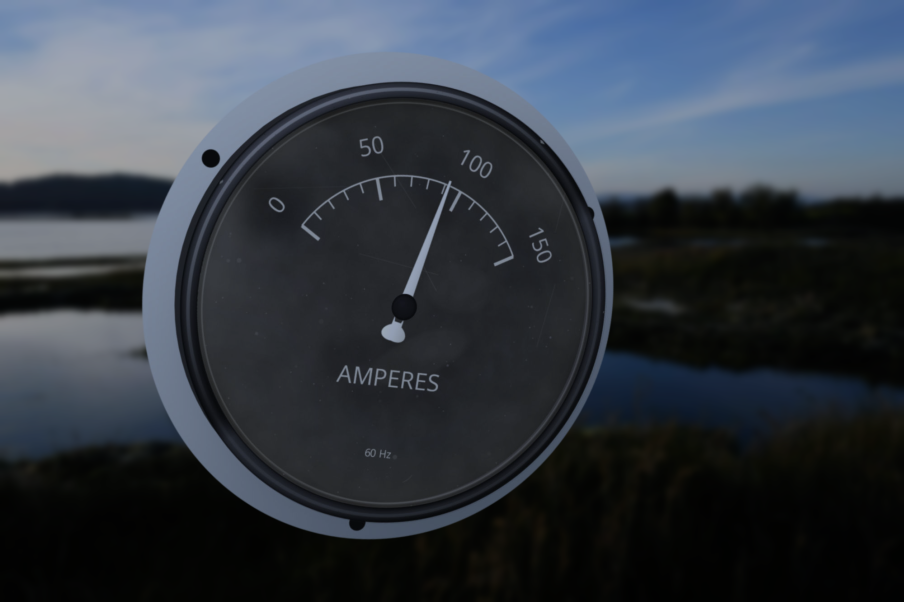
90 A
